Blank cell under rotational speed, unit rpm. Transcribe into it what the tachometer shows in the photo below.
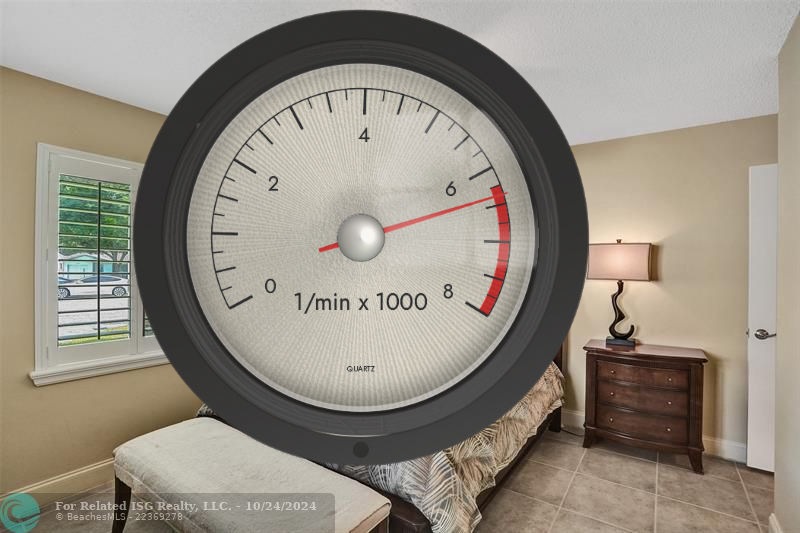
6375 rpm
